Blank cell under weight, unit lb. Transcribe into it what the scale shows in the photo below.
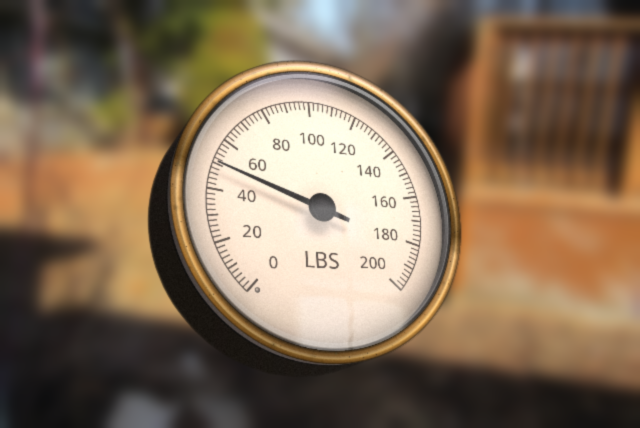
50 lb
